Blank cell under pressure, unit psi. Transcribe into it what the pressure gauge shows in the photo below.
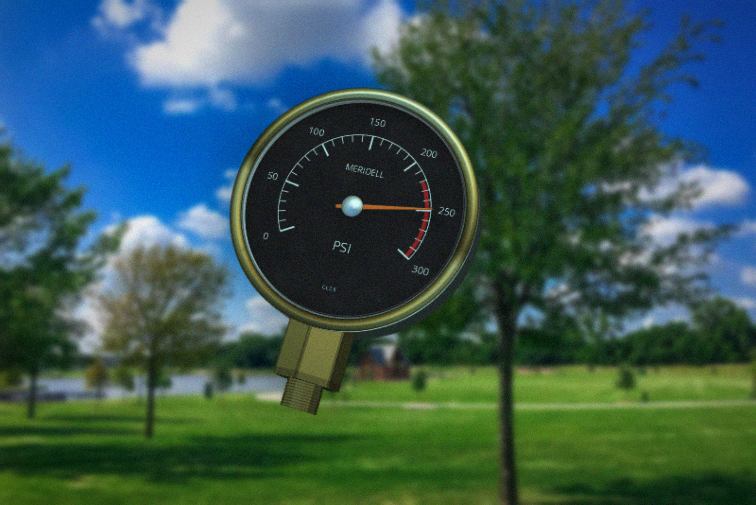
250 psi
